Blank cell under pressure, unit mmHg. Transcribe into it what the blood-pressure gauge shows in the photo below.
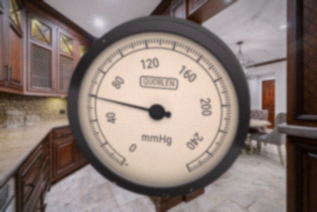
60 mmHg
